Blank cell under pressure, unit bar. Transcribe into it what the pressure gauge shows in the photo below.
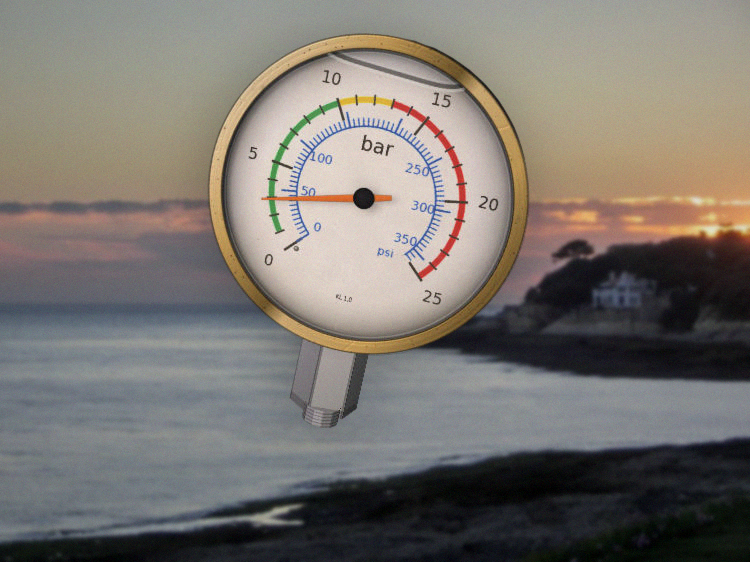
3 bar
